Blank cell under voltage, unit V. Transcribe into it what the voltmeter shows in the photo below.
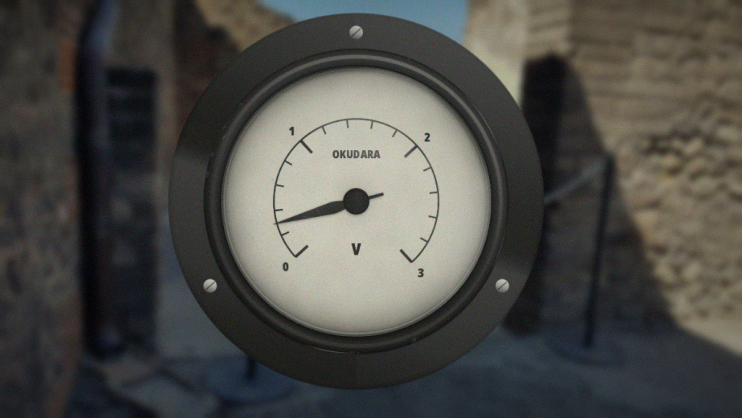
0.3 V
